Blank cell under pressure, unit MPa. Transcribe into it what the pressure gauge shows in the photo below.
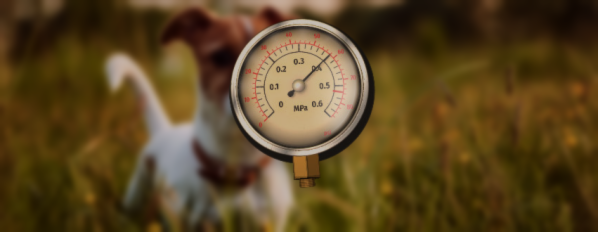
0.4 MPa
